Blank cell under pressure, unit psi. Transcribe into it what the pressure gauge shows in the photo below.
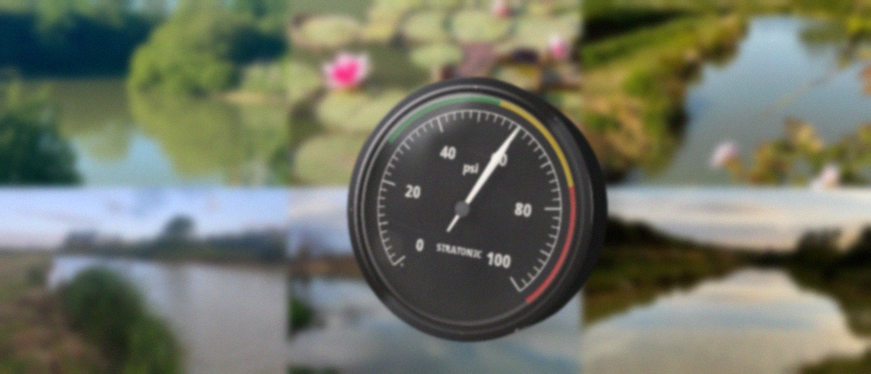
60 psi
